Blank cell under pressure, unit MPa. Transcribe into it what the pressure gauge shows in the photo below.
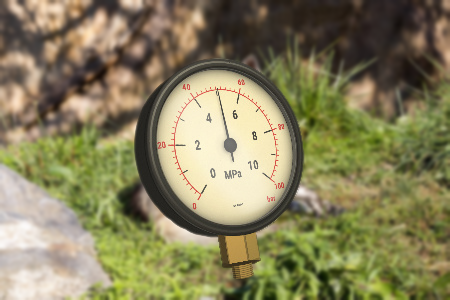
5 MPa
